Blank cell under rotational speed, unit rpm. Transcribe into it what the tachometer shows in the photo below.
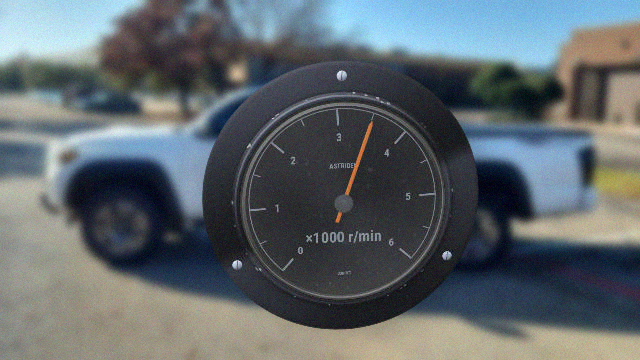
3500 rpm
